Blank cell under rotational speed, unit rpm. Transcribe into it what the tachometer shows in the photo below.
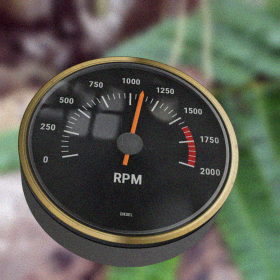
1100 rpm
